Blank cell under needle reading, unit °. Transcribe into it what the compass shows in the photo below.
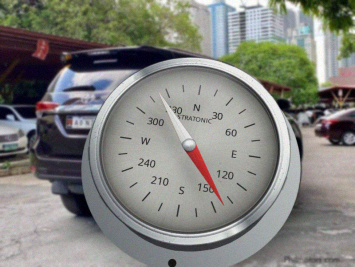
142.5 °
